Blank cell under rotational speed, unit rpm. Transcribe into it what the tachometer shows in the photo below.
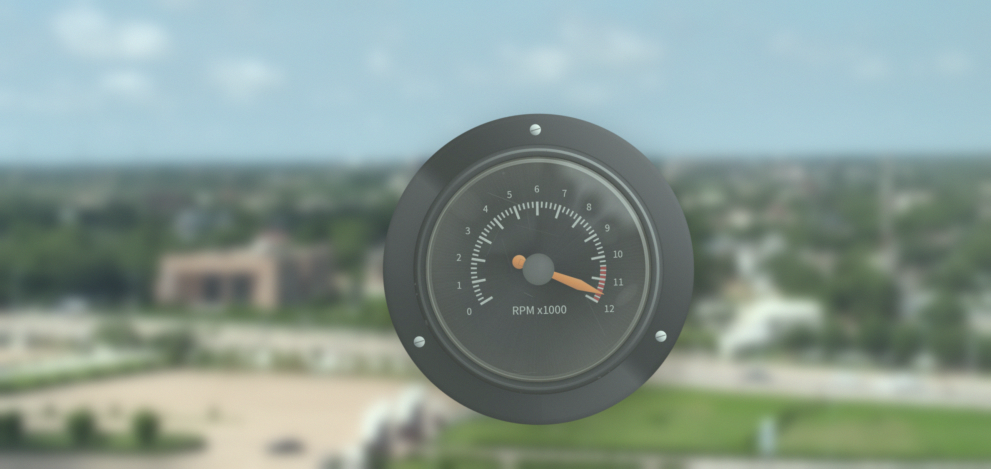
11600 rpm
